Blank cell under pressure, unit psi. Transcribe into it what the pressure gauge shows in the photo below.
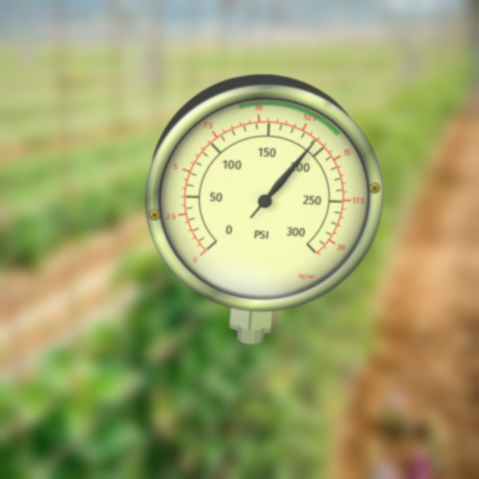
190 psi
